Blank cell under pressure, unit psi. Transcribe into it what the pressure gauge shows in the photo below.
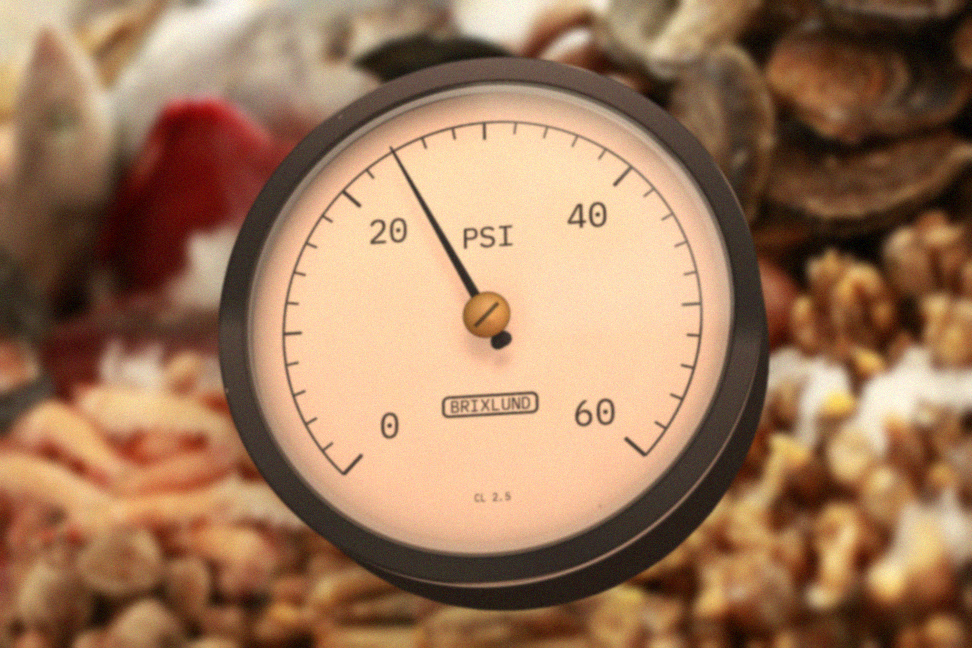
24 psi
